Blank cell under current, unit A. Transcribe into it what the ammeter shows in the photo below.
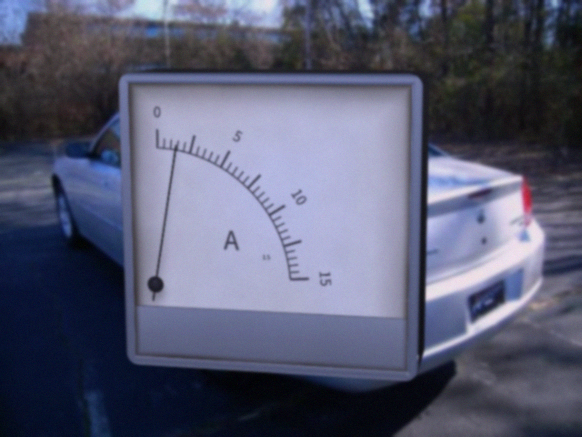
1.5 A
